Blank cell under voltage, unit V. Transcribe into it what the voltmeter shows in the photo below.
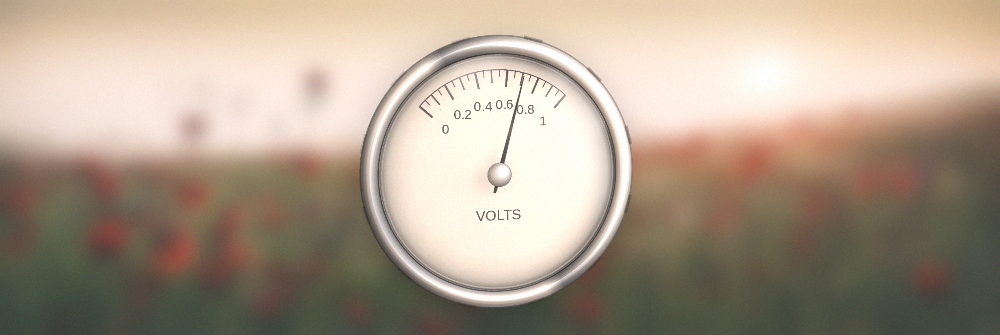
0.7 V
